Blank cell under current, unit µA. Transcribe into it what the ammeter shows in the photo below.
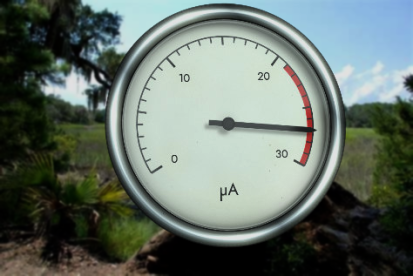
27 µA
